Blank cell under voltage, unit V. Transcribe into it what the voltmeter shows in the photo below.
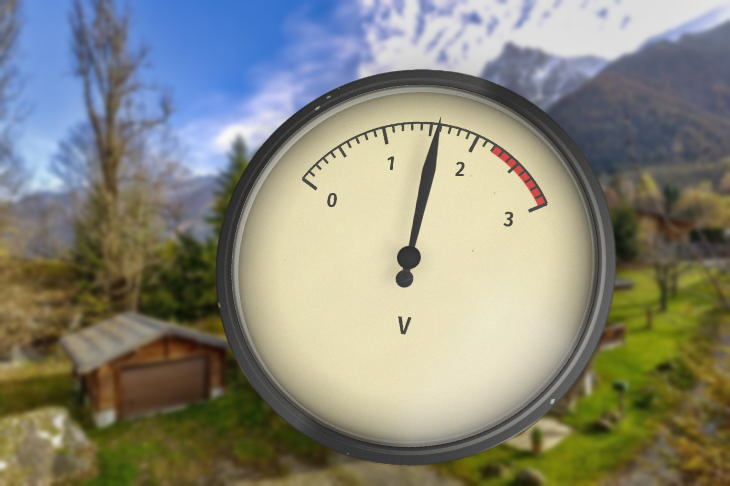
1.6 V
